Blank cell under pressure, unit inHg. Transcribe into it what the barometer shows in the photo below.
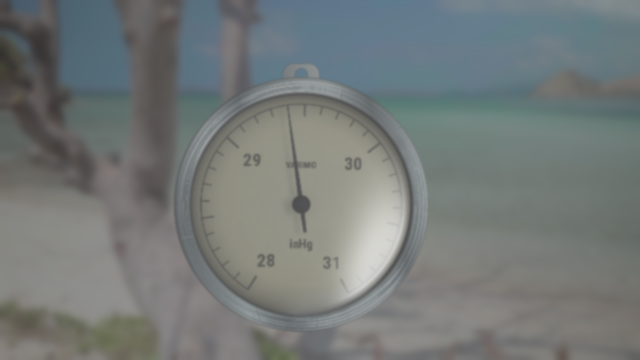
29.4 inHg
